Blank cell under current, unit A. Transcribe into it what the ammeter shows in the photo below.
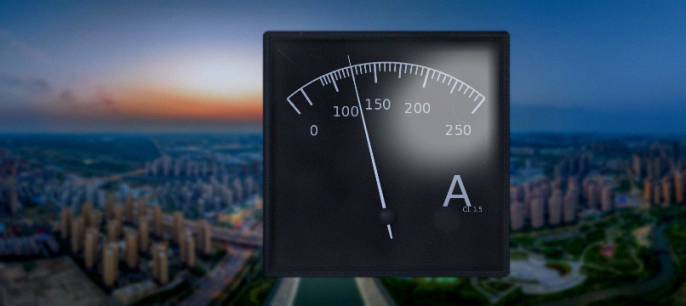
125 A
